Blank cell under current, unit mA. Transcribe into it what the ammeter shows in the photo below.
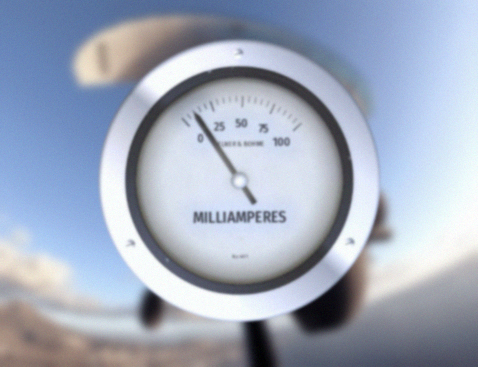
10 mA
